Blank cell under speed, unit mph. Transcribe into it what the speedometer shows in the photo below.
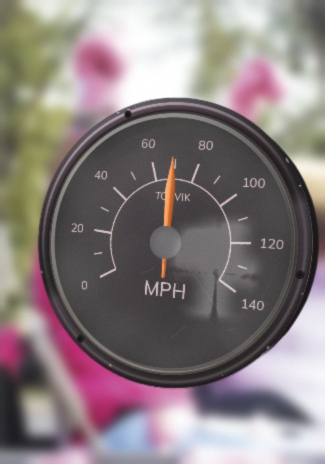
70 mph
